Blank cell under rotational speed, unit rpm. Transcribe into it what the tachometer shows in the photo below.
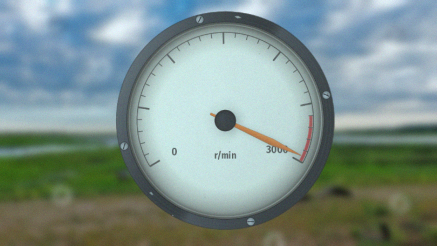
2950 rpm
